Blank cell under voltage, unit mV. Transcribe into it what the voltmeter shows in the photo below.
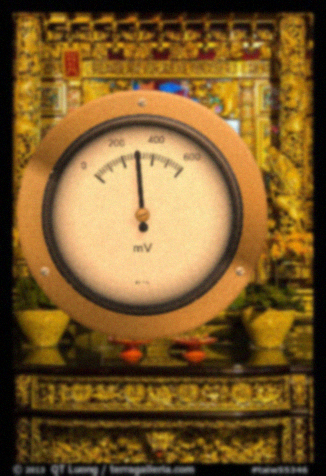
300 mV
